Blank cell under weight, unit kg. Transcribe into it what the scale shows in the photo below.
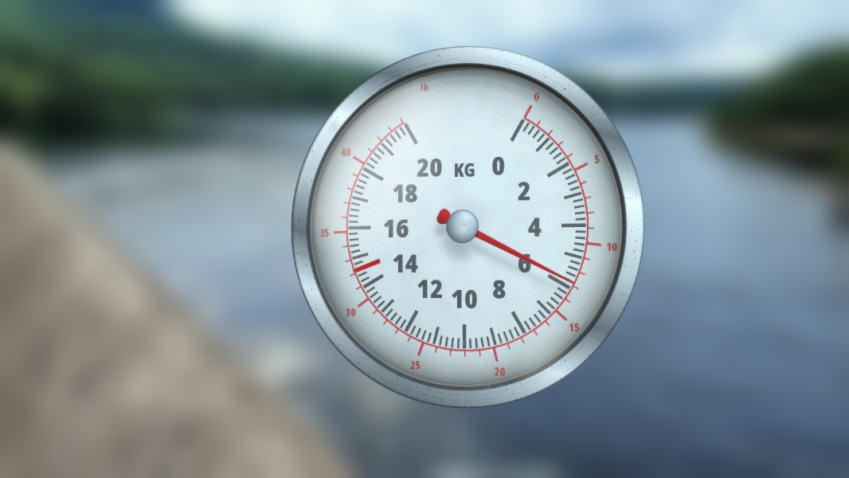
5.8 kg
